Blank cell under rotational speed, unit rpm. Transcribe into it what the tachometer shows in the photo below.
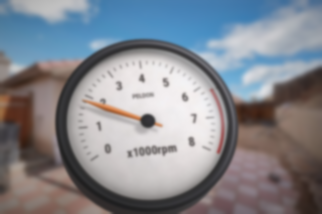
1800 rpm
